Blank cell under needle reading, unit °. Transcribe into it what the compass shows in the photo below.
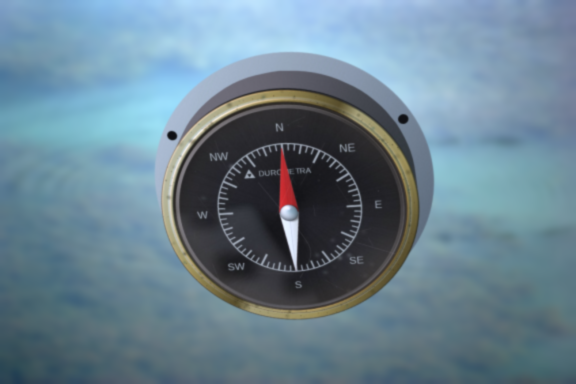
0 °
